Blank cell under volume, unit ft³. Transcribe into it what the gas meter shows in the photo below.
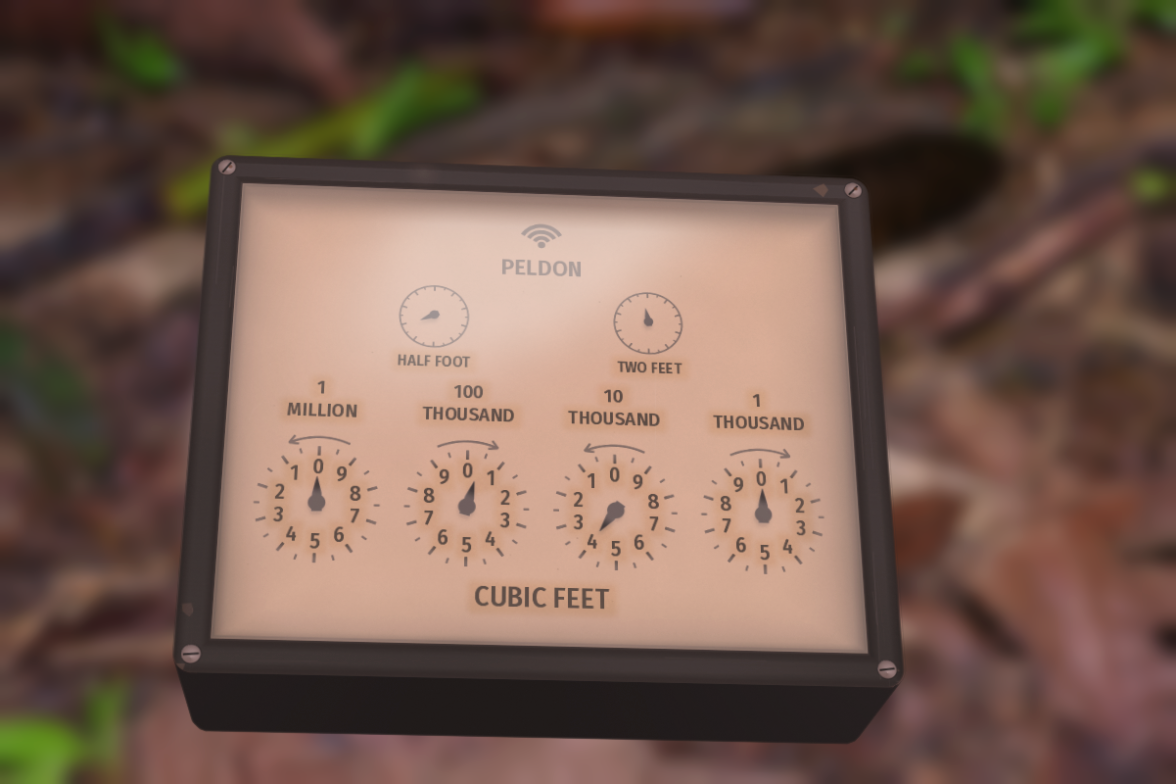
4000 ft³
